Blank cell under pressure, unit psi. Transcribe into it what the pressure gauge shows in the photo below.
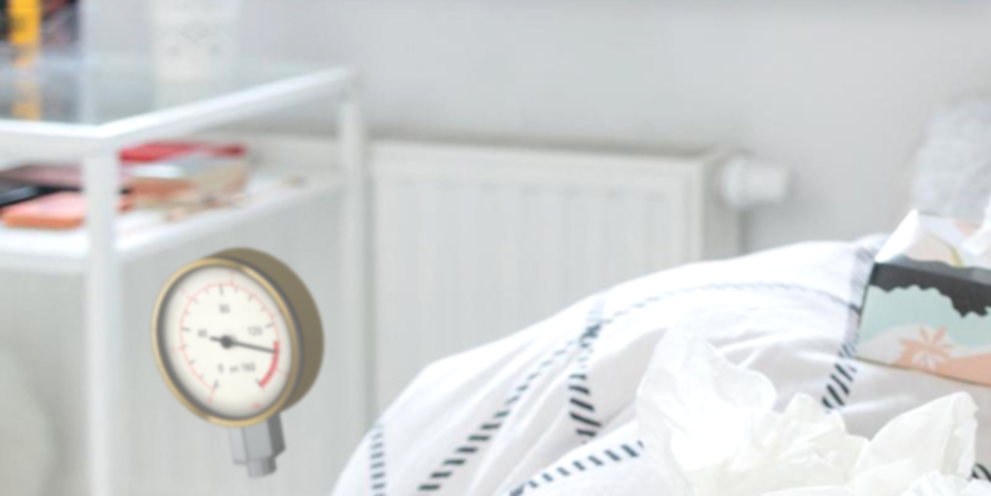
135 psi
